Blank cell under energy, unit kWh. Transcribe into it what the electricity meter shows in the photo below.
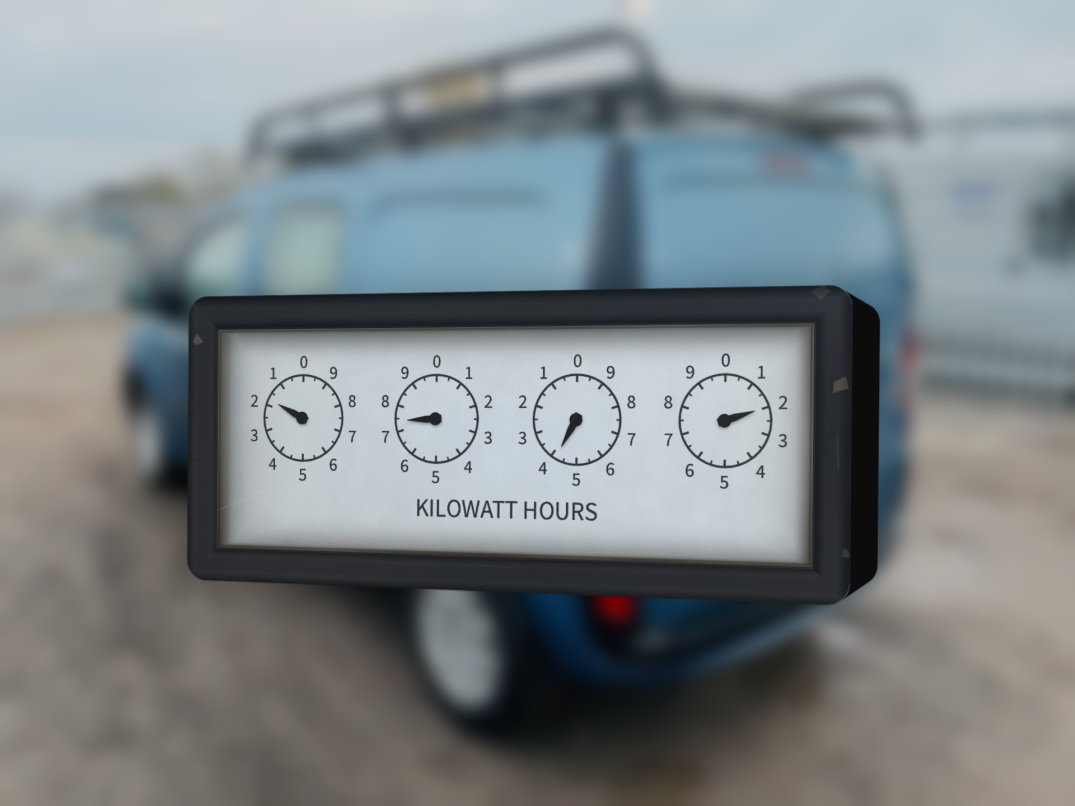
1742 kWh
